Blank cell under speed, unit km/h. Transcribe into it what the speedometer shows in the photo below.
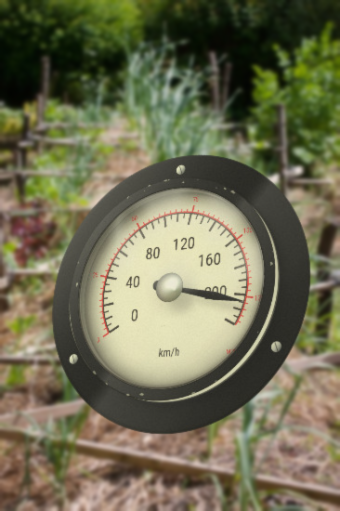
205 km/h
